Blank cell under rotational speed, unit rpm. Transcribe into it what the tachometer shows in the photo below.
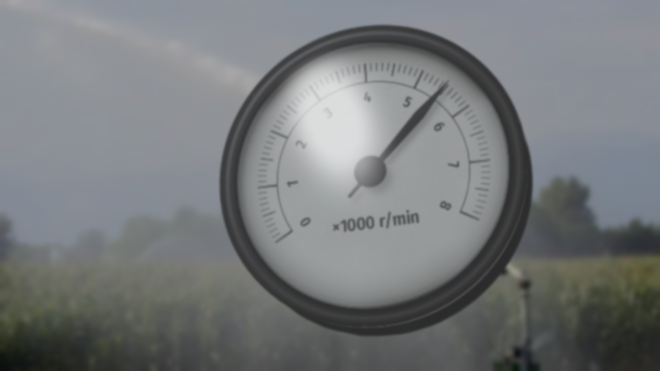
5500 rpm
